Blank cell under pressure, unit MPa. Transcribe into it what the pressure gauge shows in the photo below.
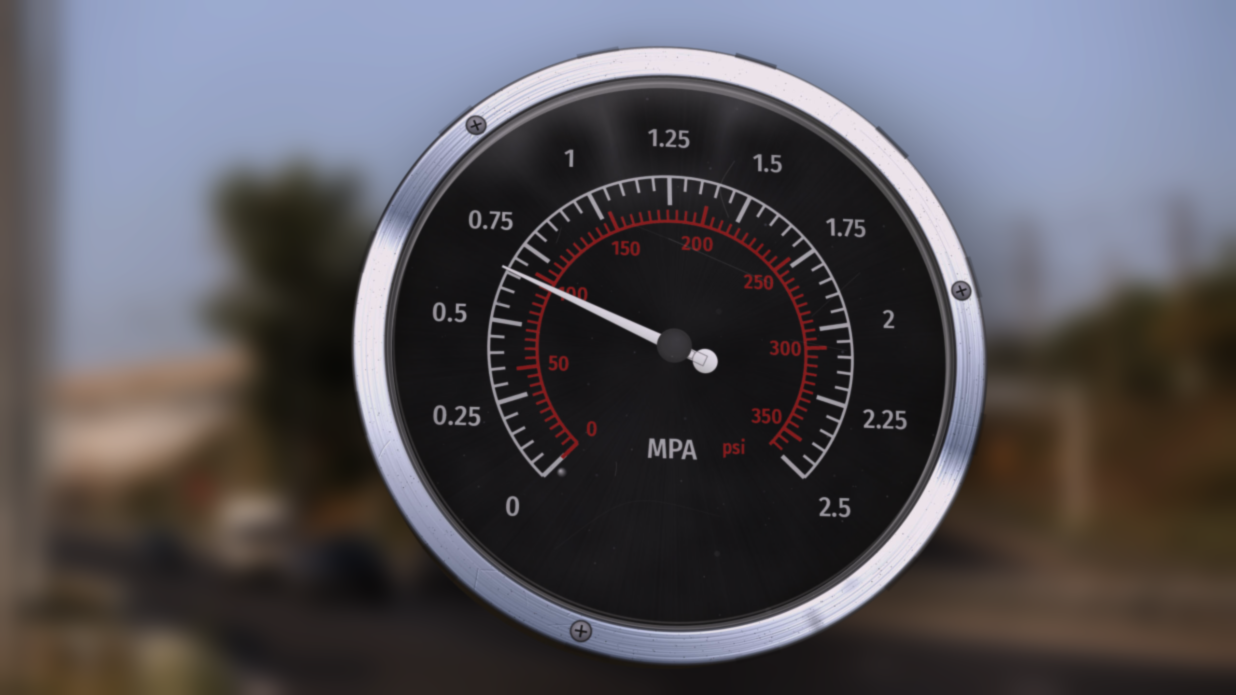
0.65 MPa
